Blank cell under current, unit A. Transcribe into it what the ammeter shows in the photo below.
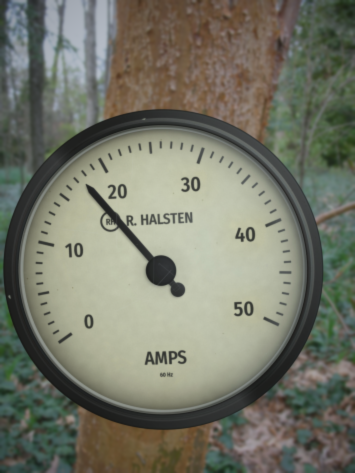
17.5 A
